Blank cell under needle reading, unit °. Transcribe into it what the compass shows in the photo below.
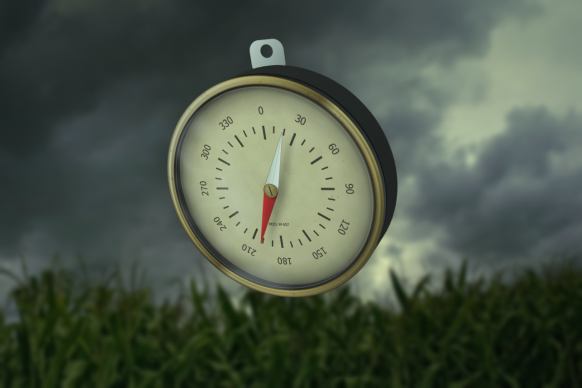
200 °
